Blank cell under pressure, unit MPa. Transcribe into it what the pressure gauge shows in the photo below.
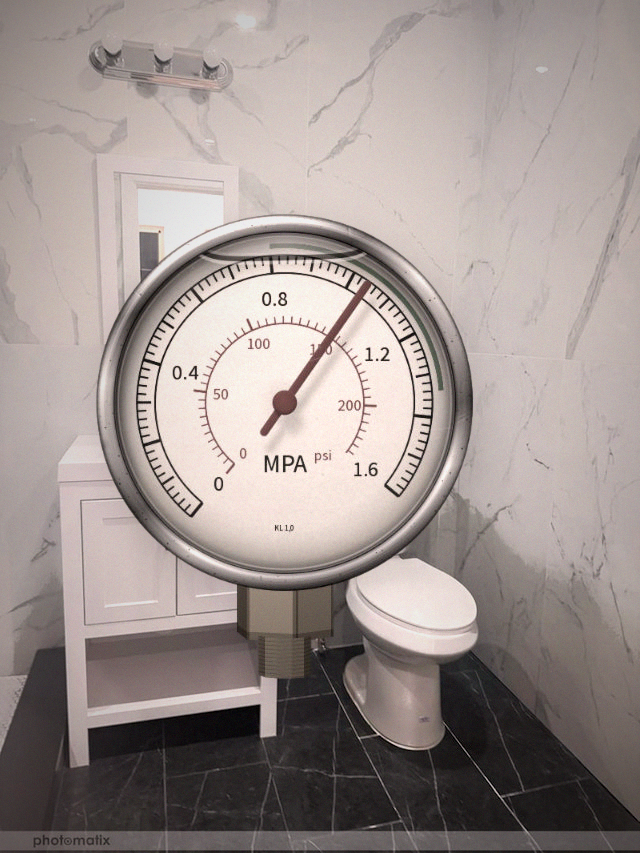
1.04 MPa
